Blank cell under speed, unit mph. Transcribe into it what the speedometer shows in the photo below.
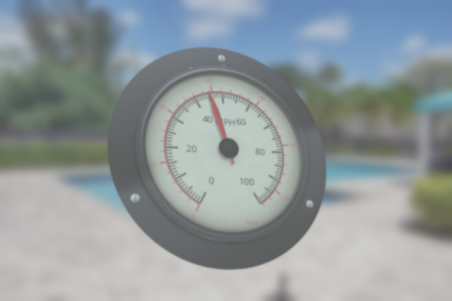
45 mph
